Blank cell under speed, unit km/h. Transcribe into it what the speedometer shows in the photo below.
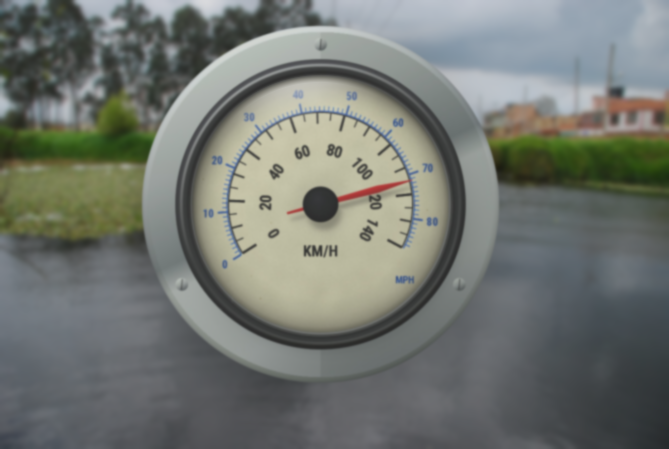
115 km/h
